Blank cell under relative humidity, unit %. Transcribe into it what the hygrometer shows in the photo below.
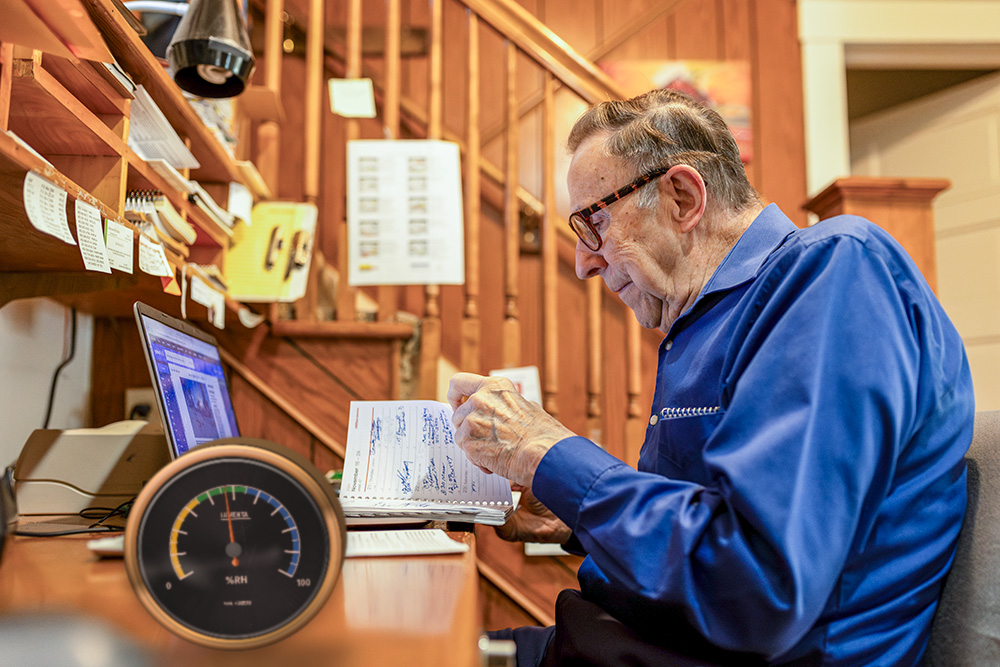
47.5 %
